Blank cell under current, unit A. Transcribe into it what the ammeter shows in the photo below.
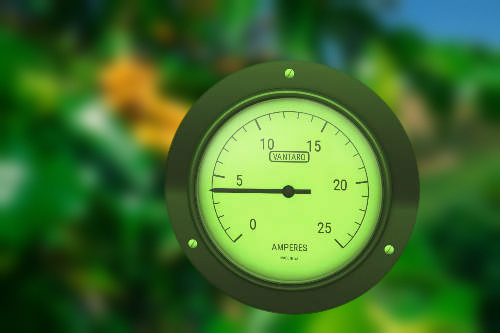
4 A
